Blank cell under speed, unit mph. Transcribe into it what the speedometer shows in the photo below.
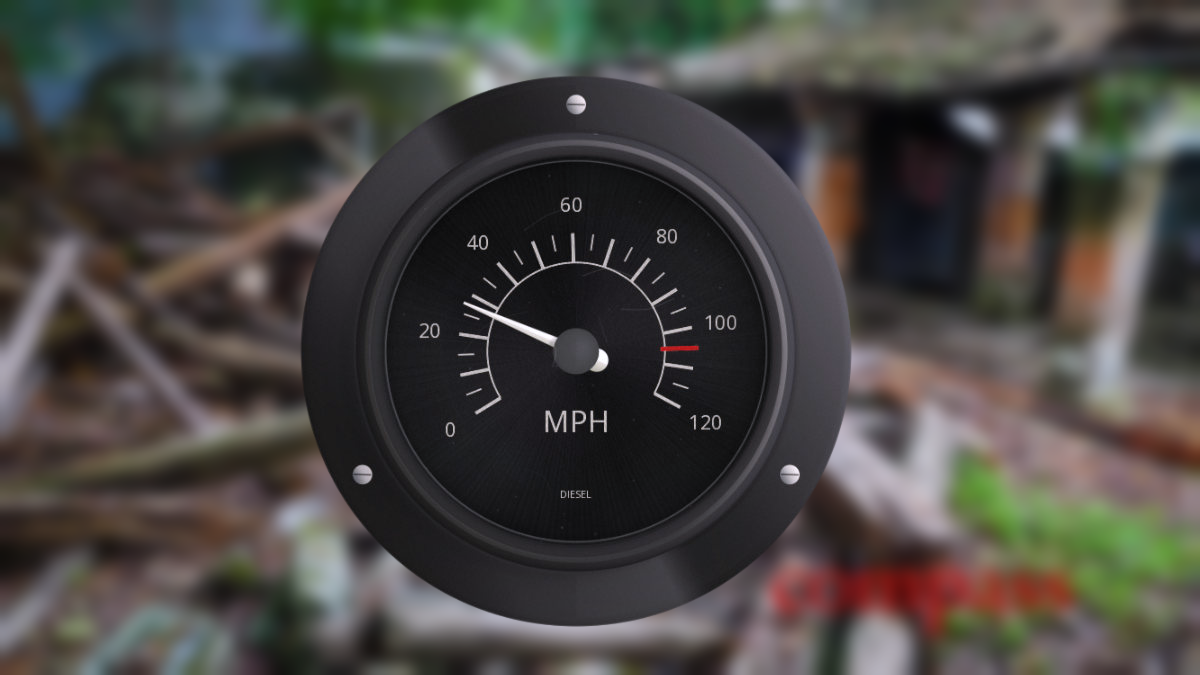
27.5 mph
